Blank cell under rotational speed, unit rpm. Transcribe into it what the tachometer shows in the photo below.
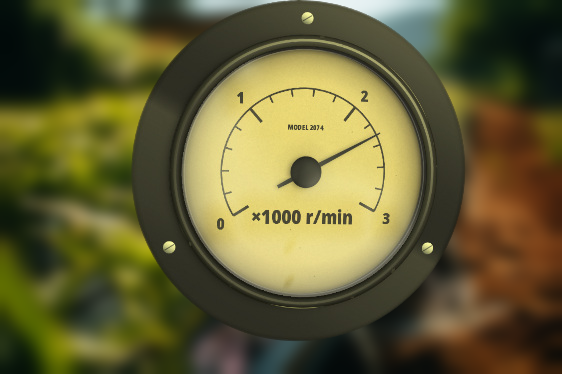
2300 rpm
